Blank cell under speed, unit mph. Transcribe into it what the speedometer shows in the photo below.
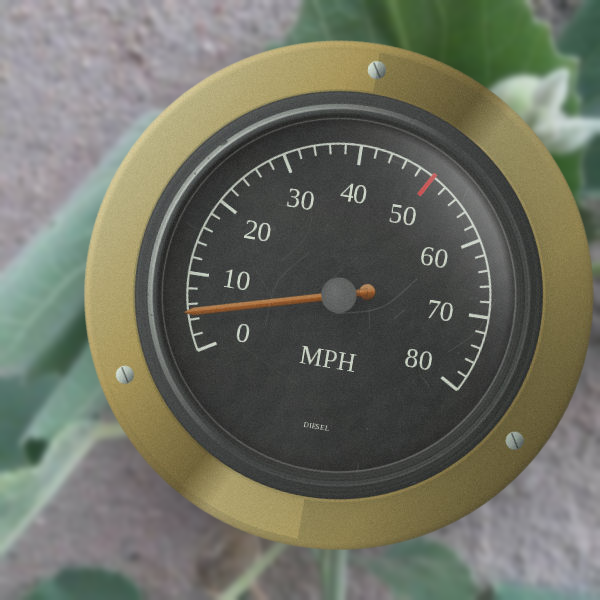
5 mph
